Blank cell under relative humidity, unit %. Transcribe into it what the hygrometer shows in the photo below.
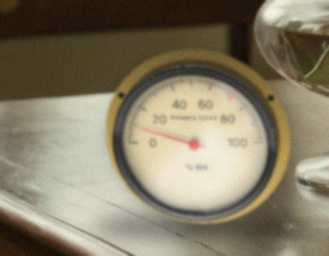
10 %
